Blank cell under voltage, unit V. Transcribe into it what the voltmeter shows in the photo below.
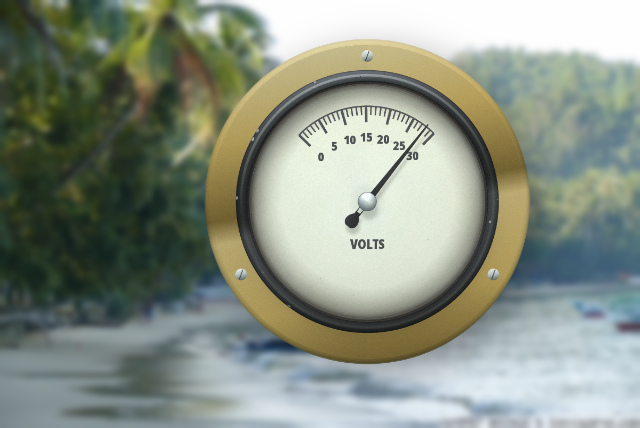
28 V
